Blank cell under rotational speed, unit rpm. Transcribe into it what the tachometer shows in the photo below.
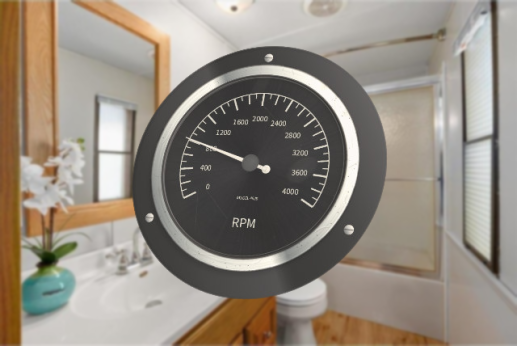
800 rpm
